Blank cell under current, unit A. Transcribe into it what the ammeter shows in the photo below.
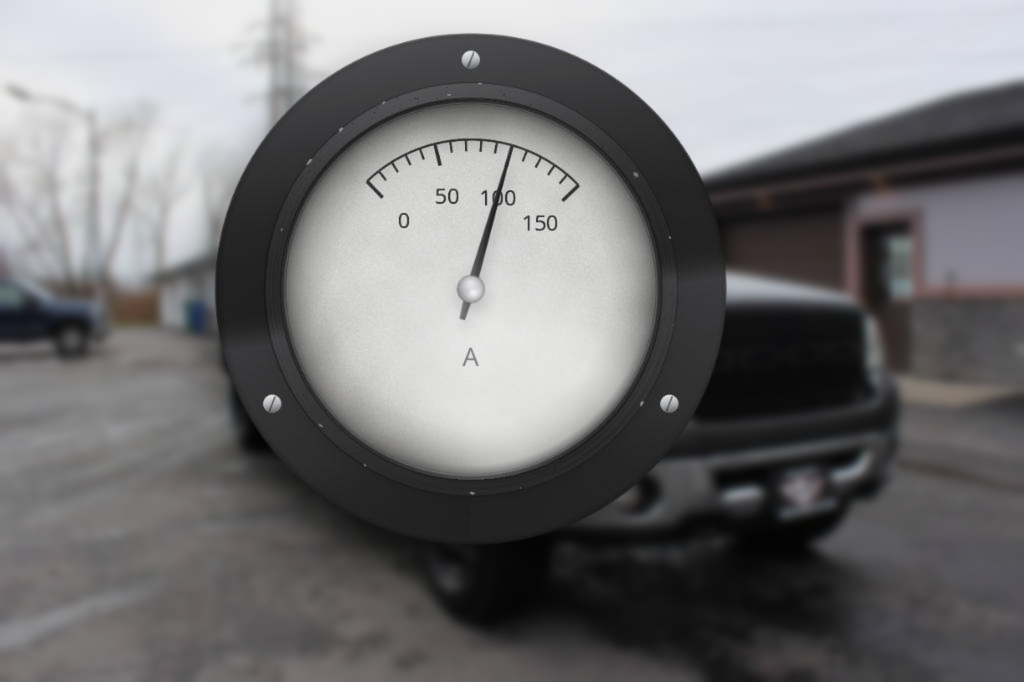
100 A
